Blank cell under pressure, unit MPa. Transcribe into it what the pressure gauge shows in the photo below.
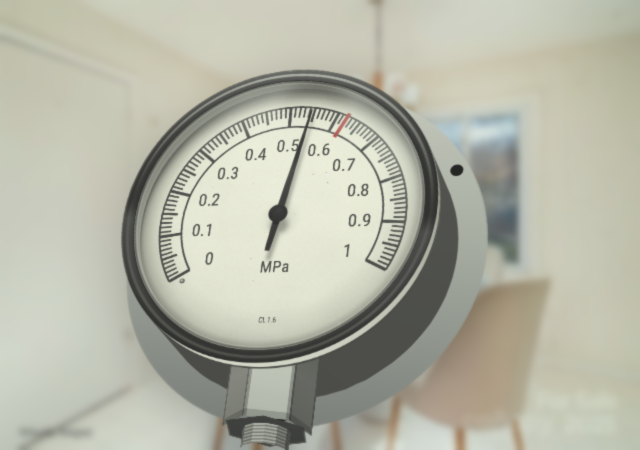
0.55 MPa
